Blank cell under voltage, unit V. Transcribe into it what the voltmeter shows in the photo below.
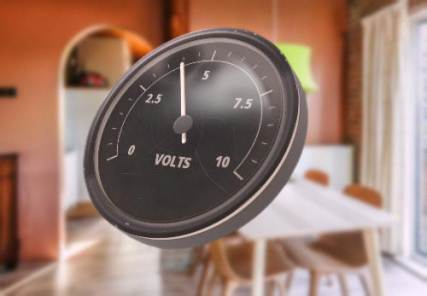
4 V
